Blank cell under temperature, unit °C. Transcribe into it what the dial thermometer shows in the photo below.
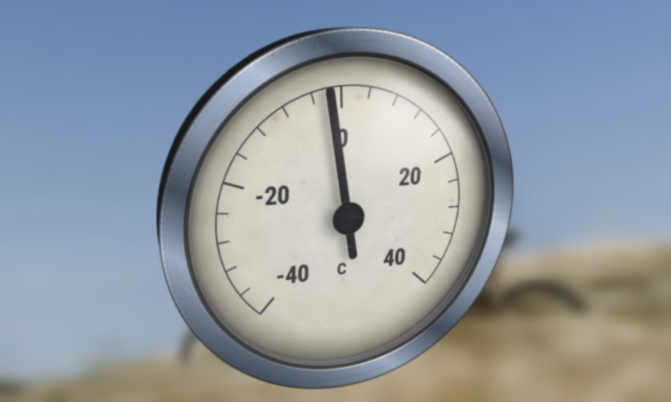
-2 °C
